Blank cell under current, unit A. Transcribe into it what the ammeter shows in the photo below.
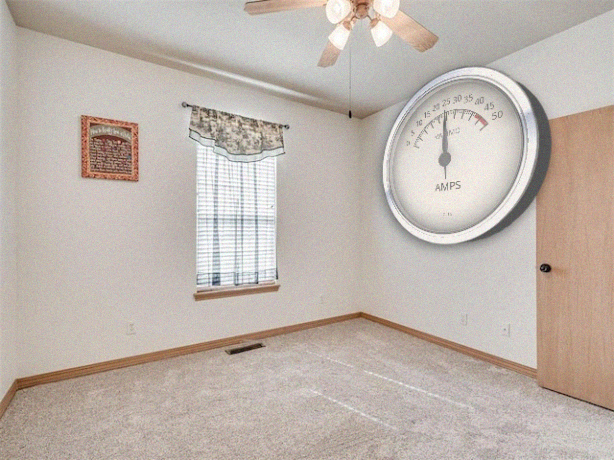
25 A
